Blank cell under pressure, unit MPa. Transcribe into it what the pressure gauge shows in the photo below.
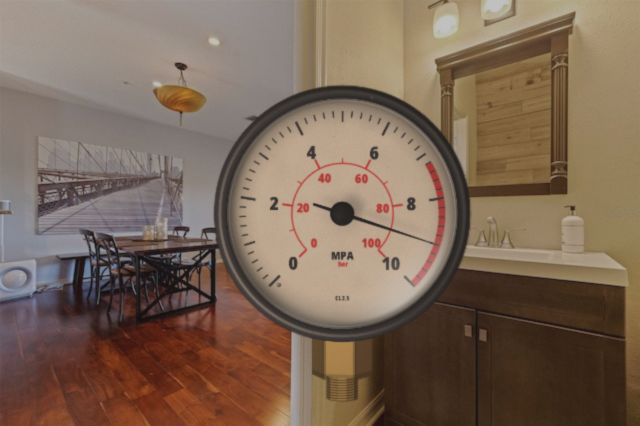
9 MPa
